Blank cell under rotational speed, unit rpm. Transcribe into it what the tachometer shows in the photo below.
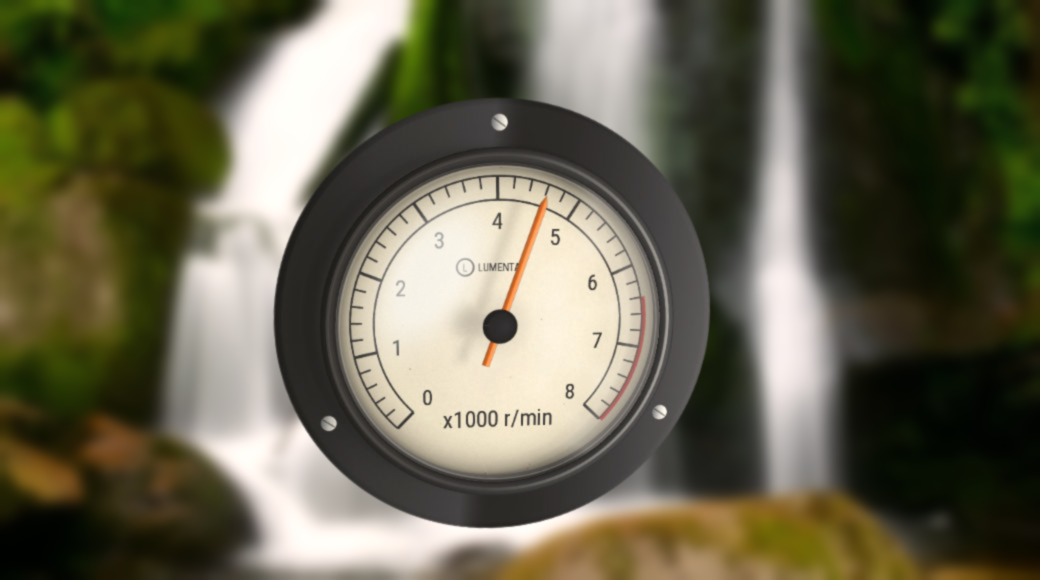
4600 rpm
